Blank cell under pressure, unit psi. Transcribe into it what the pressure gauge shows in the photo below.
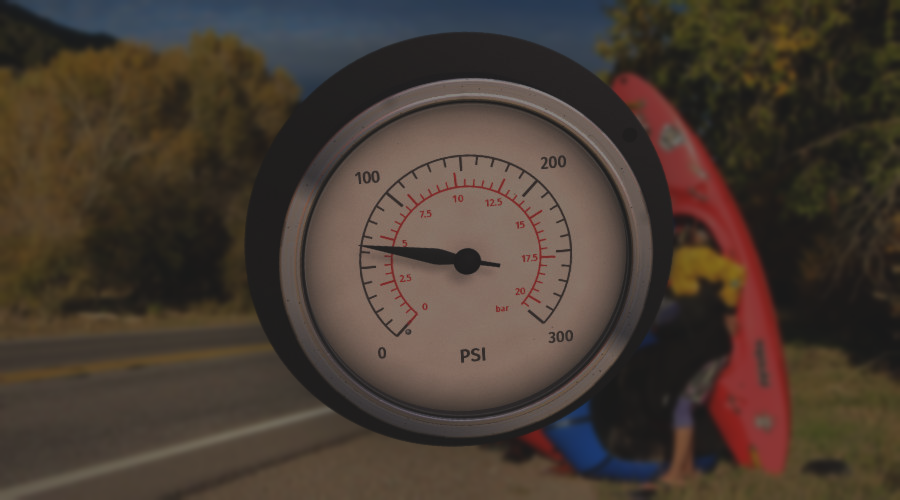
65 psi
